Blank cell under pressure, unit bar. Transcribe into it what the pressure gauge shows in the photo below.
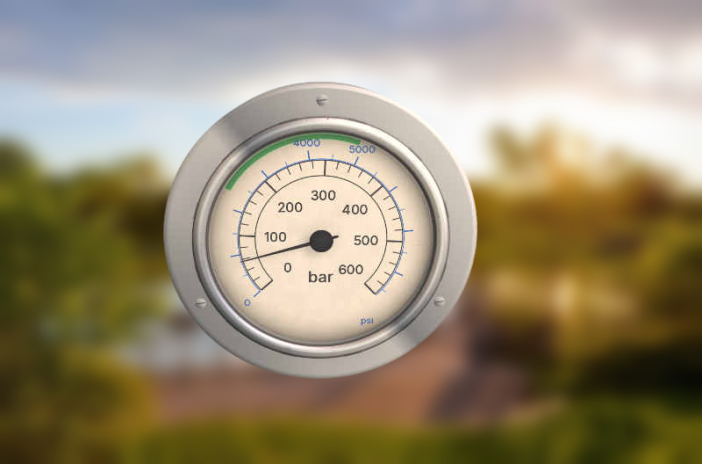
60 bar
